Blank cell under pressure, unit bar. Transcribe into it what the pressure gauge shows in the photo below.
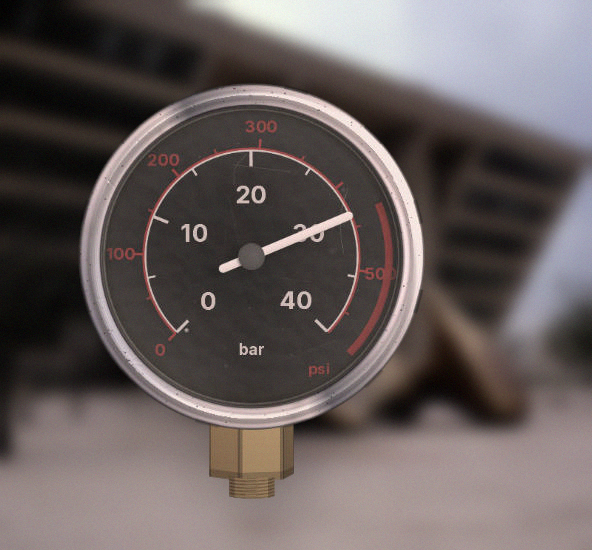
30 bar
